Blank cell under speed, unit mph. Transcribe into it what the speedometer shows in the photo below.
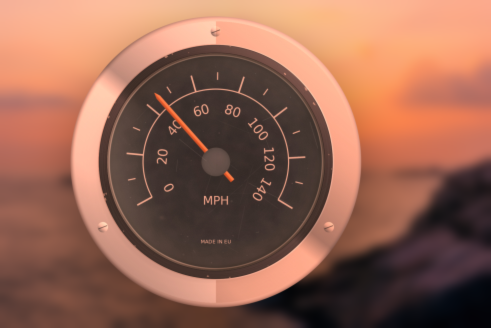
45 mph
